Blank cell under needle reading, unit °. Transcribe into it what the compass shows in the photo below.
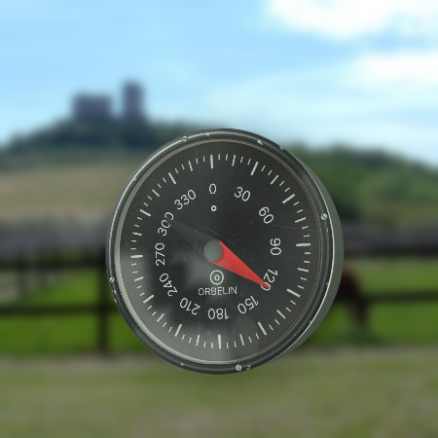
125 °
